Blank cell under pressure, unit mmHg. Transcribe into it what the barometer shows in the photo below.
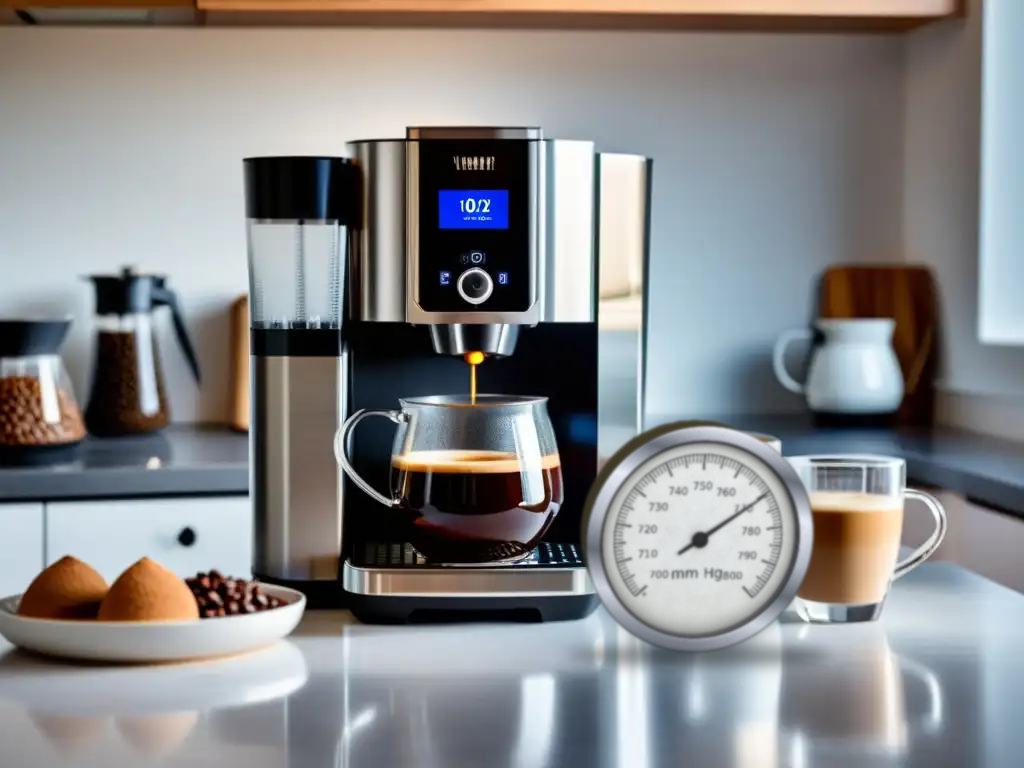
770 mmHg
